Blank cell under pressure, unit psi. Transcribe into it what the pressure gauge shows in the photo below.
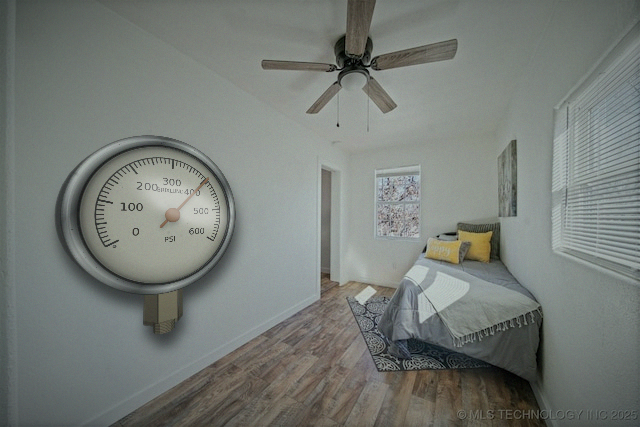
400 psi
